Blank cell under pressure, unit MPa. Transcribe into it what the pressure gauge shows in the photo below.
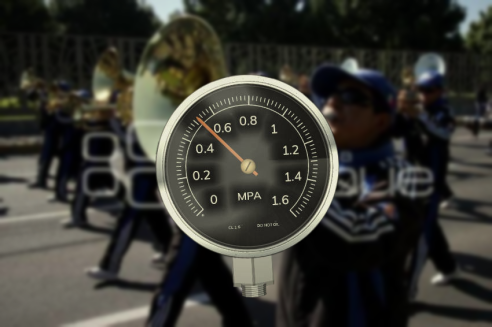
0.52 MPa
